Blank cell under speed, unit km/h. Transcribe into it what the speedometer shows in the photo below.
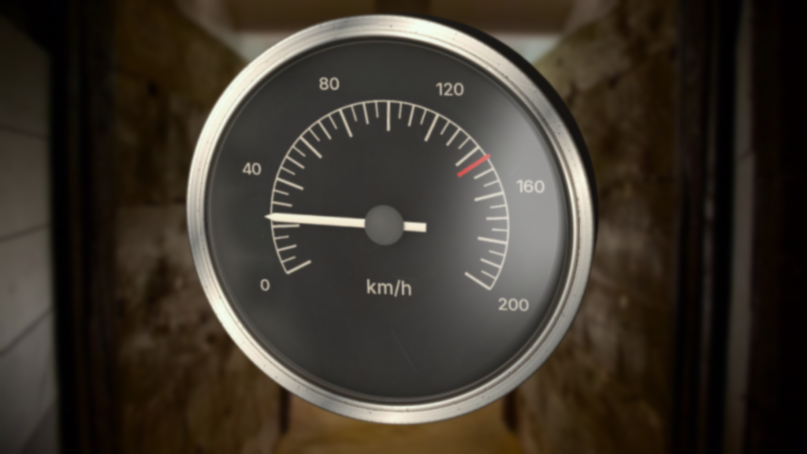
25 km/h
